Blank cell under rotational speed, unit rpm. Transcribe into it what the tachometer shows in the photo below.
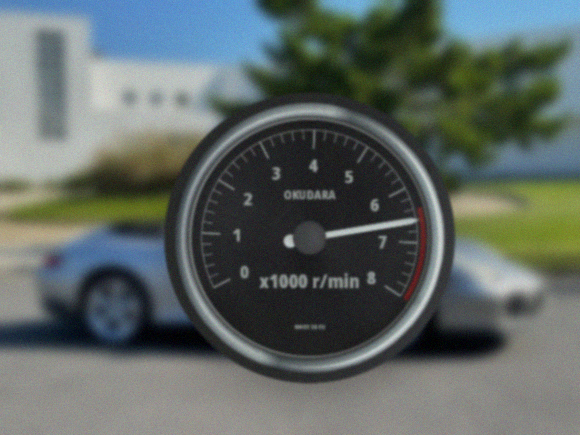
6600 rpm
